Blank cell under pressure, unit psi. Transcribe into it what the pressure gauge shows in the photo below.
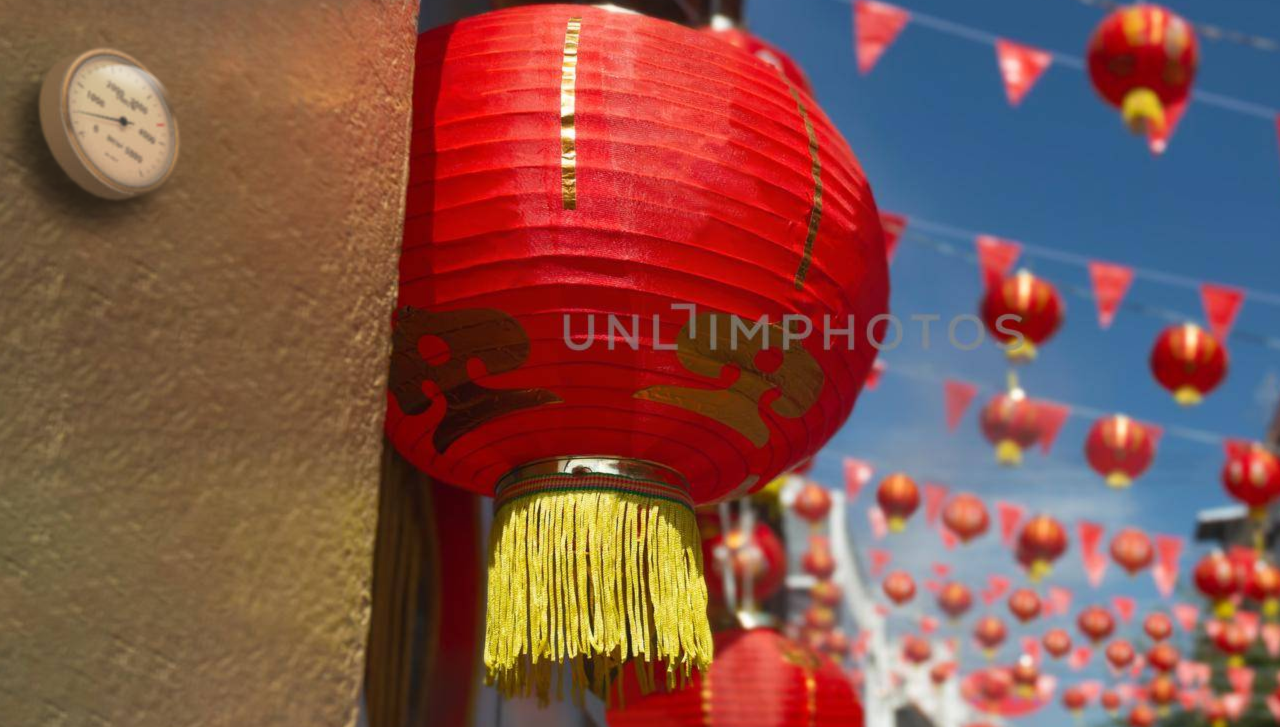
400 psi
